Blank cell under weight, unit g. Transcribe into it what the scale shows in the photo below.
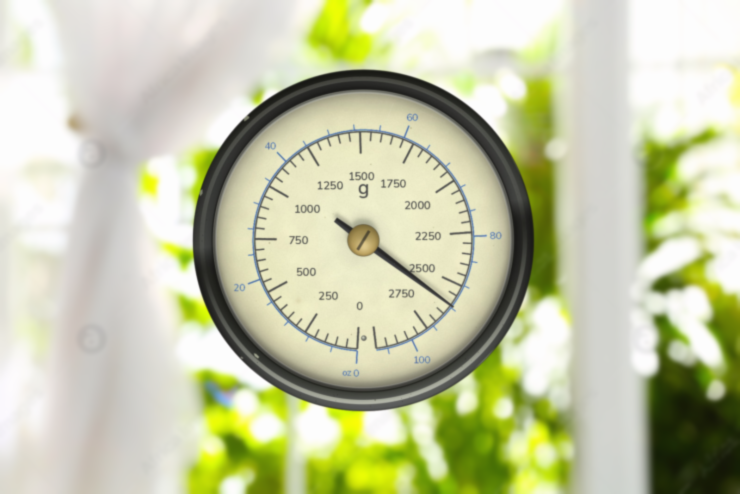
2600 g
